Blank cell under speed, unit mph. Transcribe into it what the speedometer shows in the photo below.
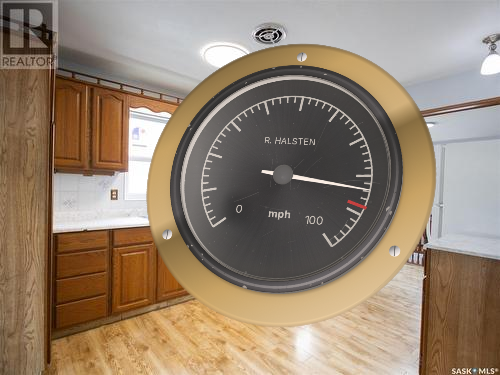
84 mph
